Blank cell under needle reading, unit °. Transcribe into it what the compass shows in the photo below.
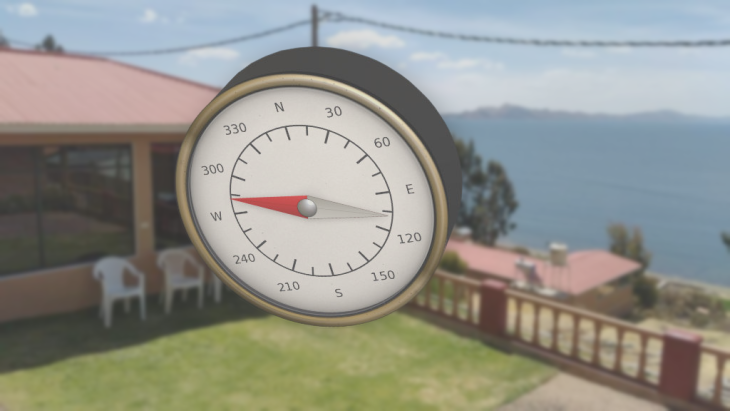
285 °
